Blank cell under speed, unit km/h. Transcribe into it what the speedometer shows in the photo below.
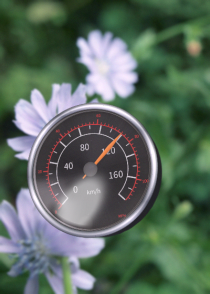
120 km/h
